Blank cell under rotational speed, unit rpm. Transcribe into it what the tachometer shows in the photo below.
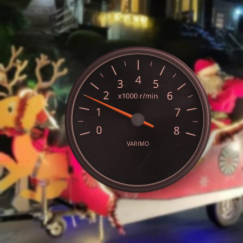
1500 rpm
